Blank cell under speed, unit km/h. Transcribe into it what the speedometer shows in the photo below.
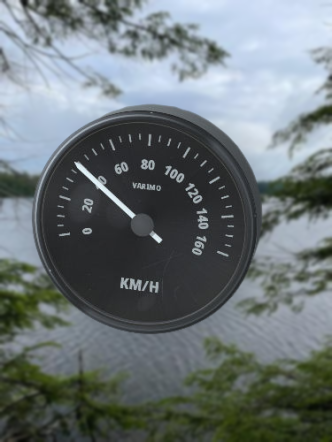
40 km/h
